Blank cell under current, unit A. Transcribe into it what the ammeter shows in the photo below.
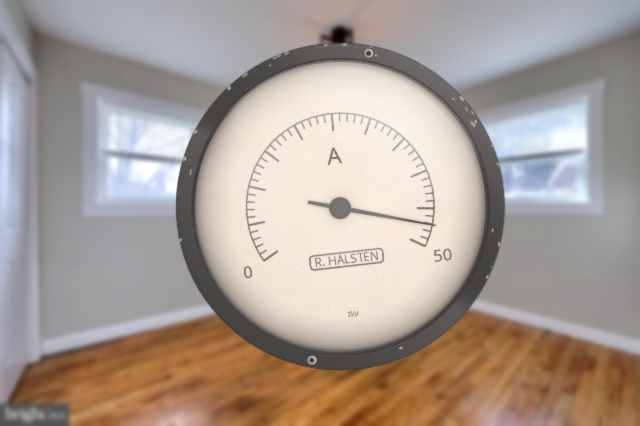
47 A
